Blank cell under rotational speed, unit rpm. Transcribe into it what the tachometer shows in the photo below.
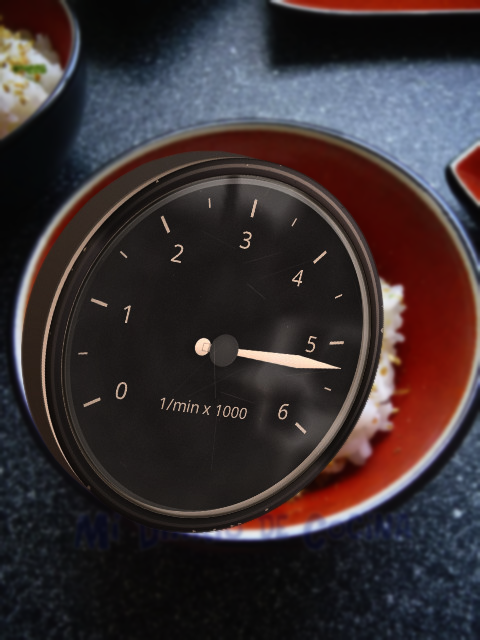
5250 rpm
